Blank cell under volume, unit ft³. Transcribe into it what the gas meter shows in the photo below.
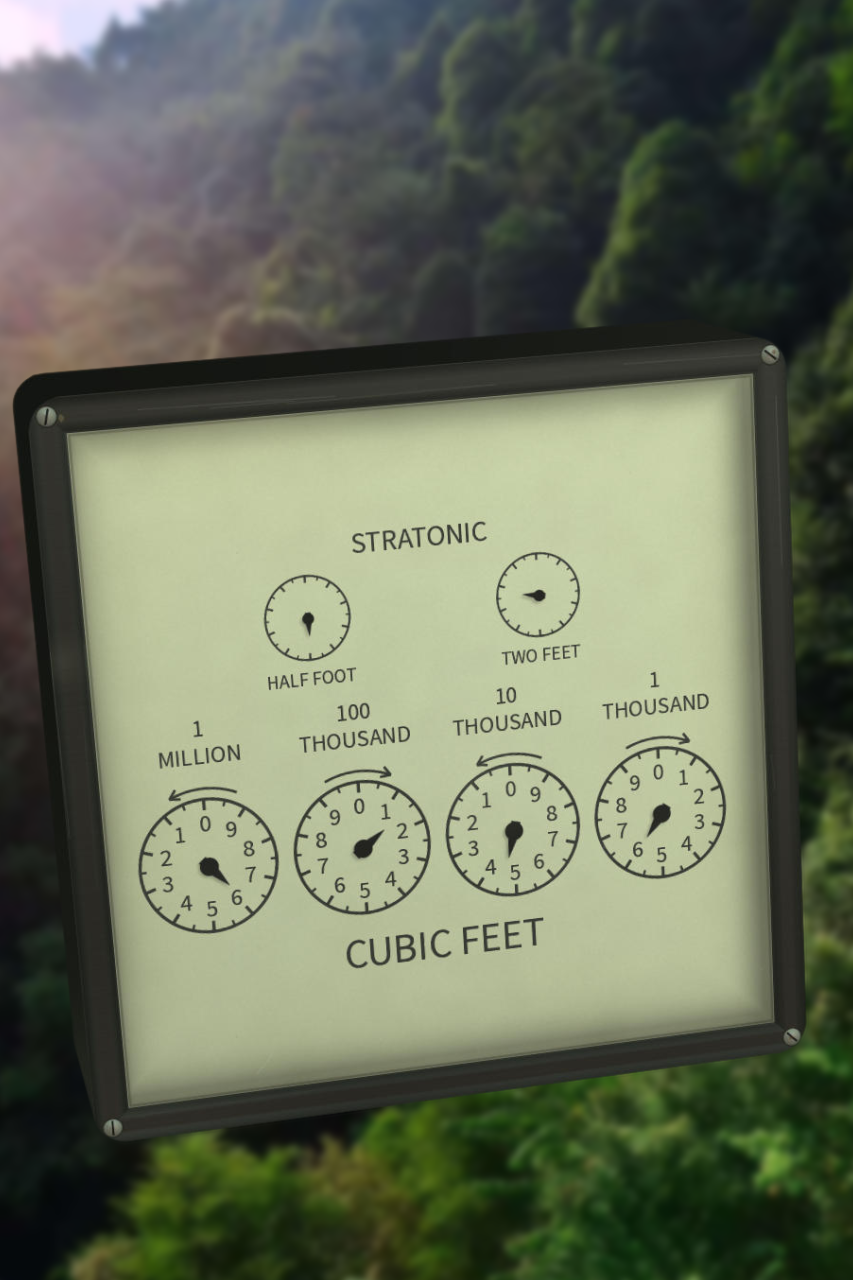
614600 ft³
